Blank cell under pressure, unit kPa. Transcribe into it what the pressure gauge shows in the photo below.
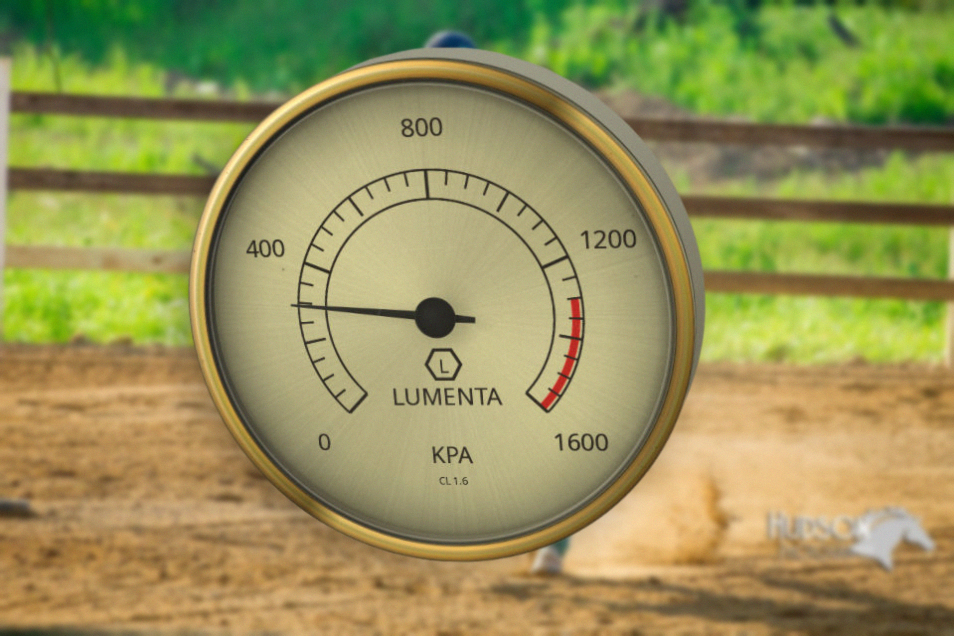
300 kPa
